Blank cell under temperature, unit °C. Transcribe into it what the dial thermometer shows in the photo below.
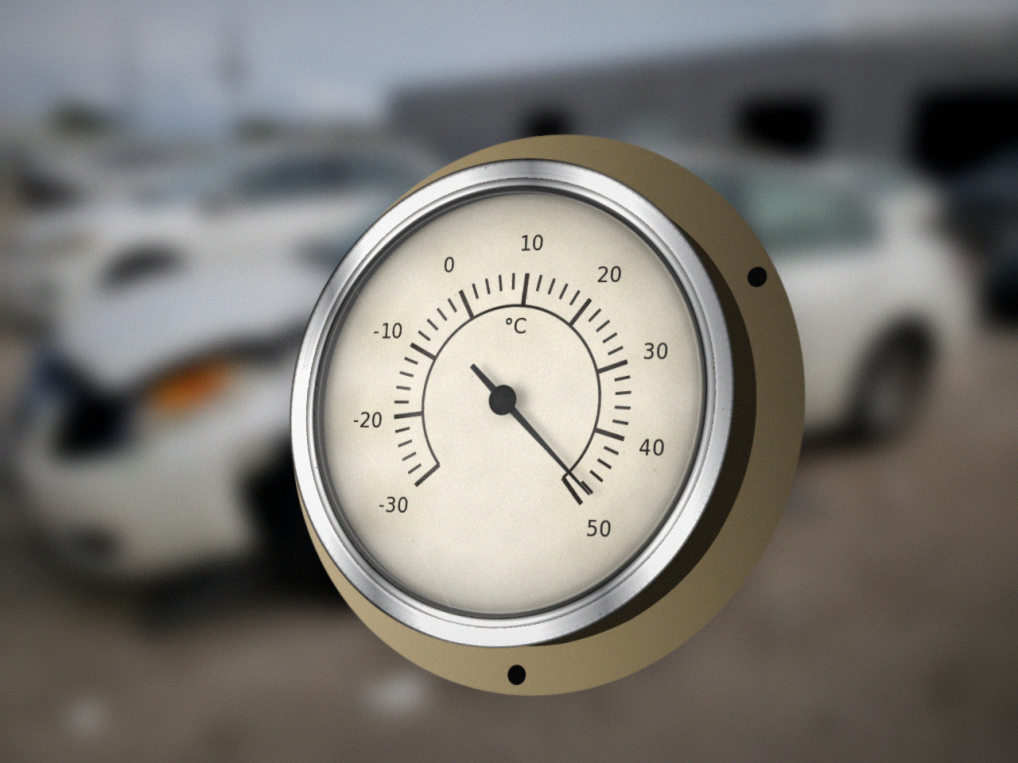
48 °C
